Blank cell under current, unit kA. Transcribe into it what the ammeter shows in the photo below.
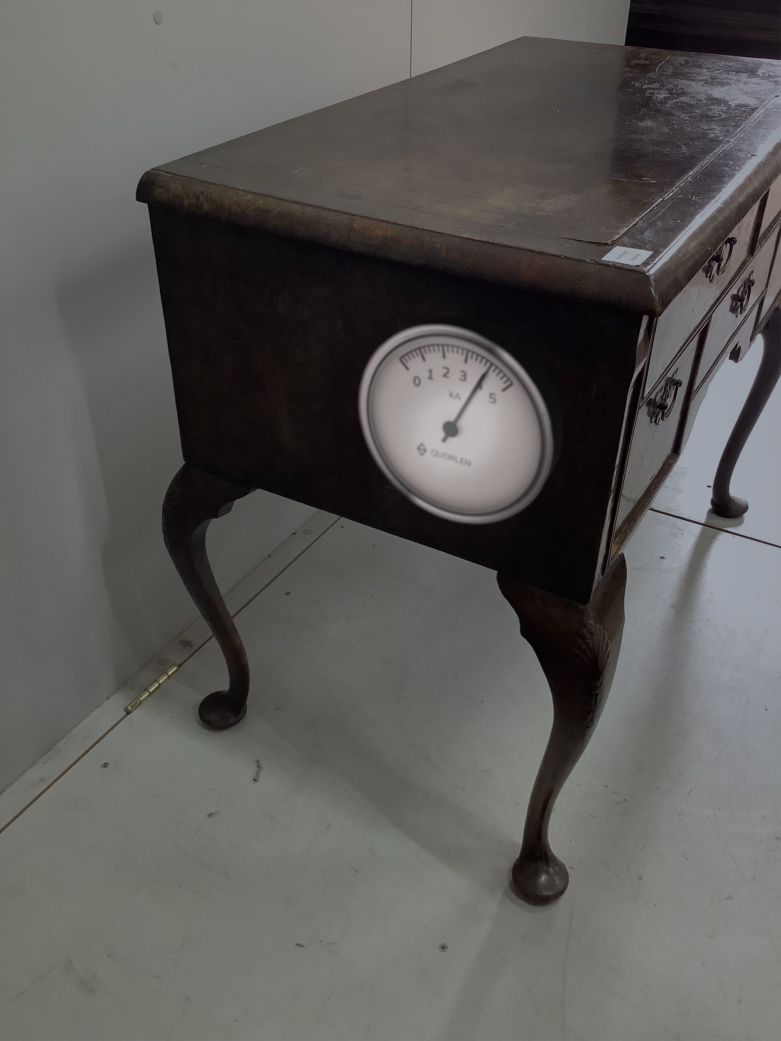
4 kA
